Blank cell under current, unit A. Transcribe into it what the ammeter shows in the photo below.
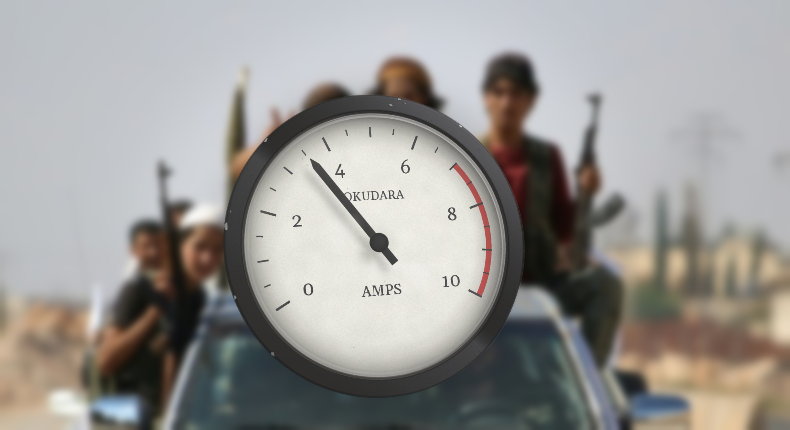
3.5 A
